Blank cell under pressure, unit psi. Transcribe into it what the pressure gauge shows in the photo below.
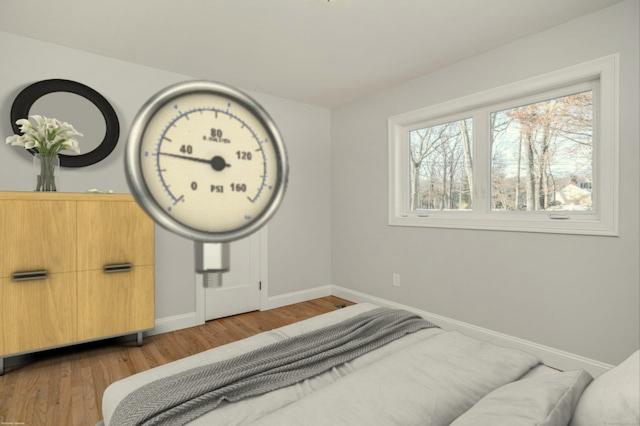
30 psi
